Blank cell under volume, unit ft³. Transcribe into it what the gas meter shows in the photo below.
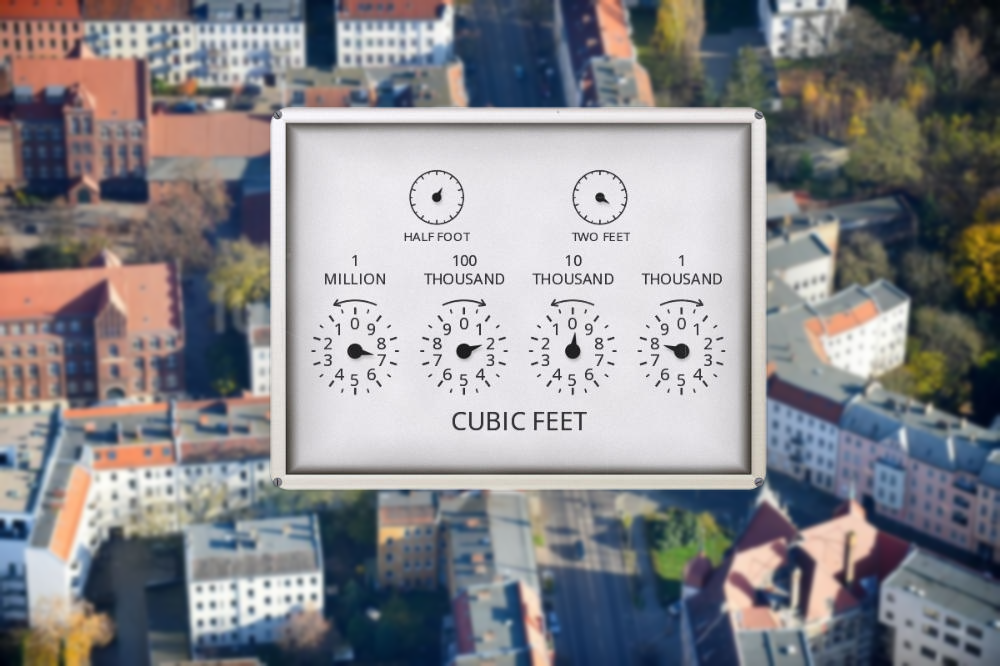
719800 ft³
